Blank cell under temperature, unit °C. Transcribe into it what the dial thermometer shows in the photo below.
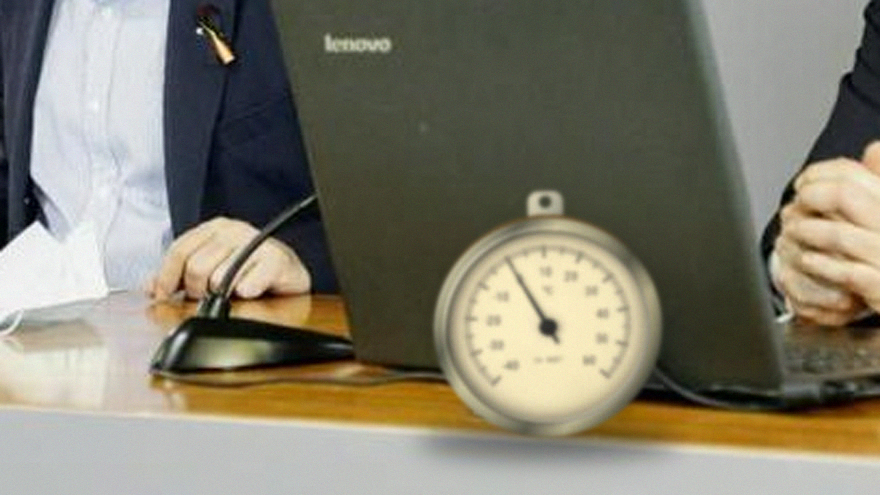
0 °C
